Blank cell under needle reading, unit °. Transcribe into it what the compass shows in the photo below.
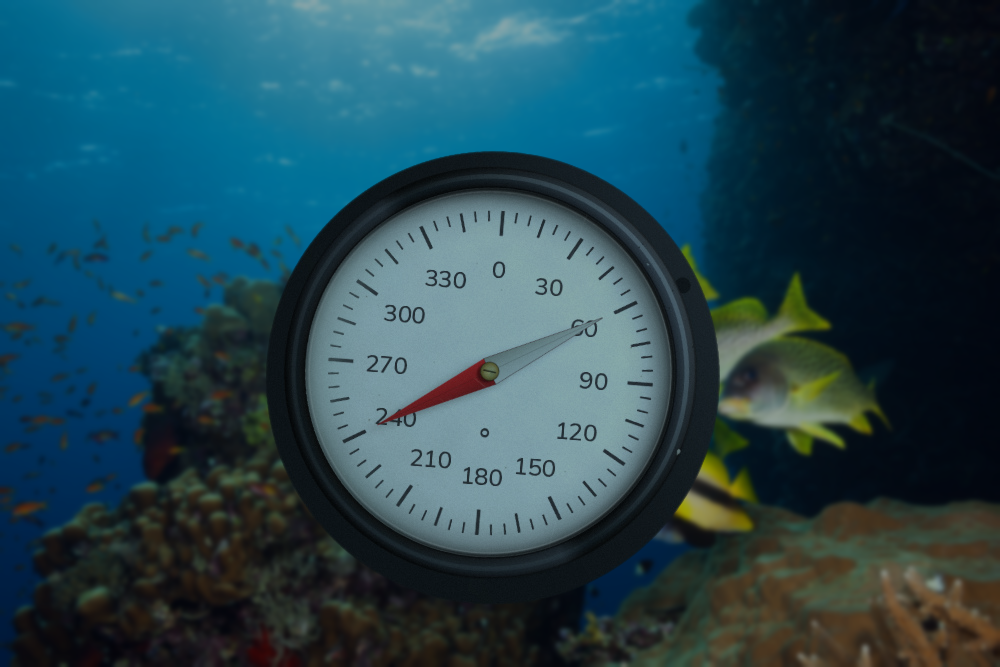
240 °
